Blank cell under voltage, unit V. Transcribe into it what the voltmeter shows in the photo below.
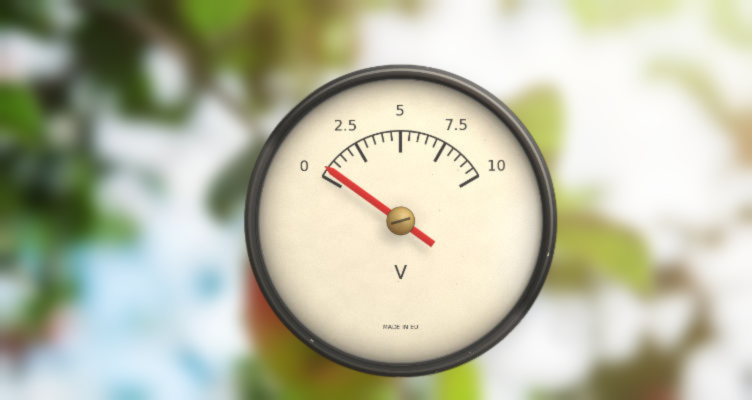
0.5 V
